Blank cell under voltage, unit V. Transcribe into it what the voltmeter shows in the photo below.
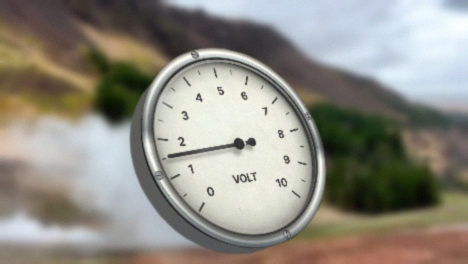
1.5 V
